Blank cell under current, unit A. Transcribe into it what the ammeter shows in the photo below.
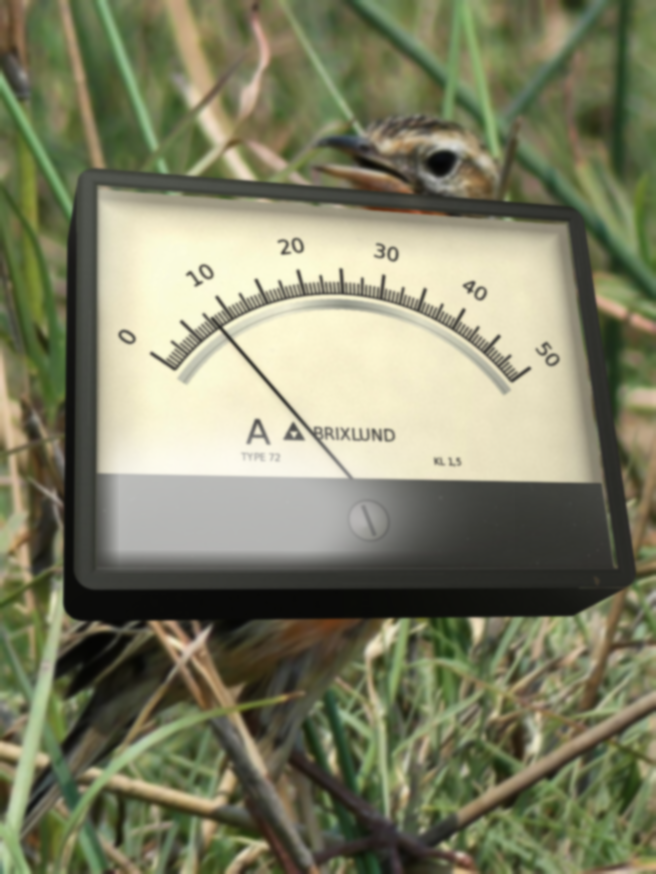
7.5 A
